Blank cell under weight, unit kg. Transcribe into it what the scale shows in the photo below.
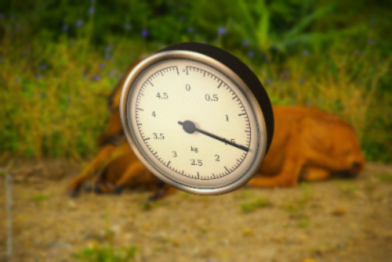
1.5 kg
